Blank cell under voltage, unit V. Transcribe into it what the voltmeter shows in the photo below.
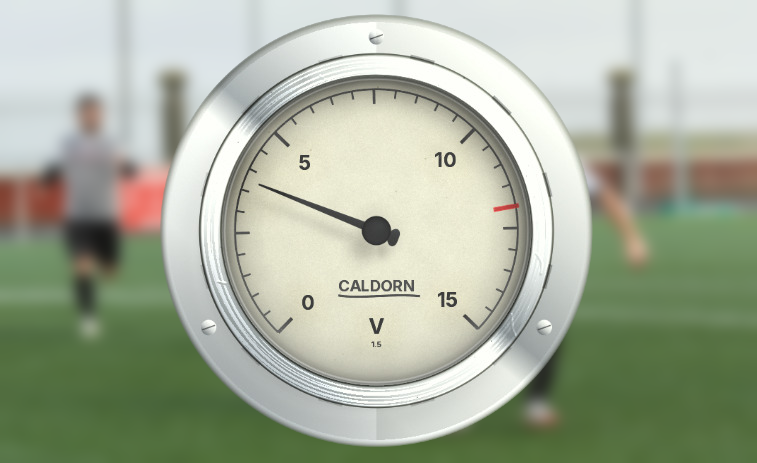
3.75 V
